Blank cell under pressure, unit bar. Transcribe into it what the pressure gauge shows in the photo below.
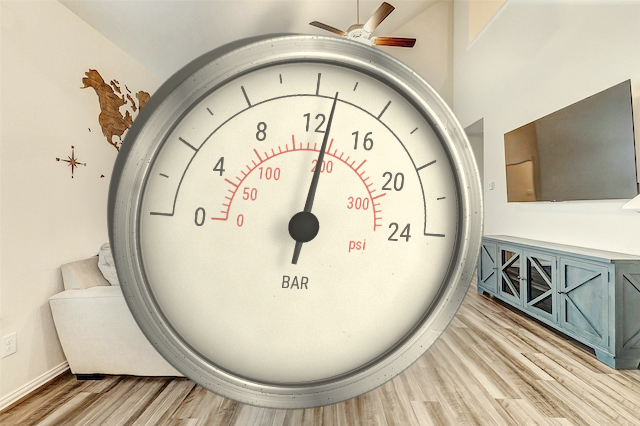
13 bar
